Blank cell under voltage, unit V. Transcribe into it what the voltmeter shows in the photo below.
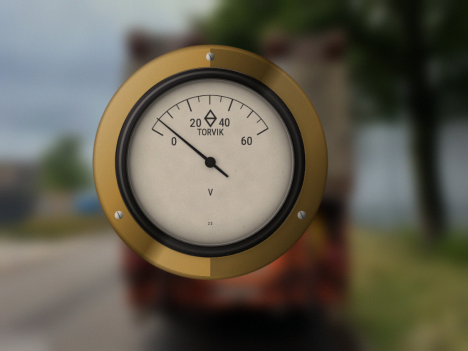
5 V
